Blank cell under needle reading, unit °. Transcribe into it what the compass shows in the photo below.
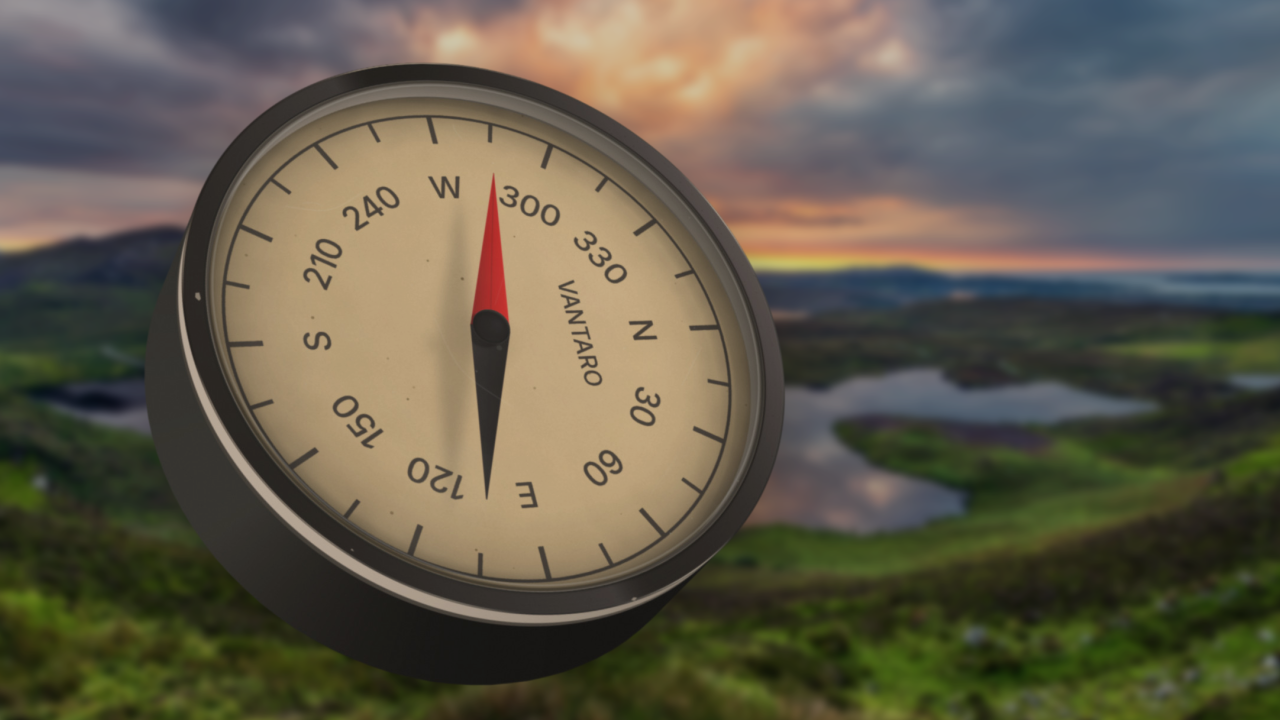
285 °
